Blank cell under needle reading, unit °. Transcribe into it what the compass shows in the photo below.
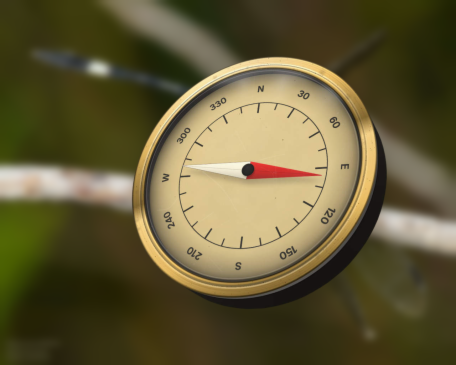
97.5 °
